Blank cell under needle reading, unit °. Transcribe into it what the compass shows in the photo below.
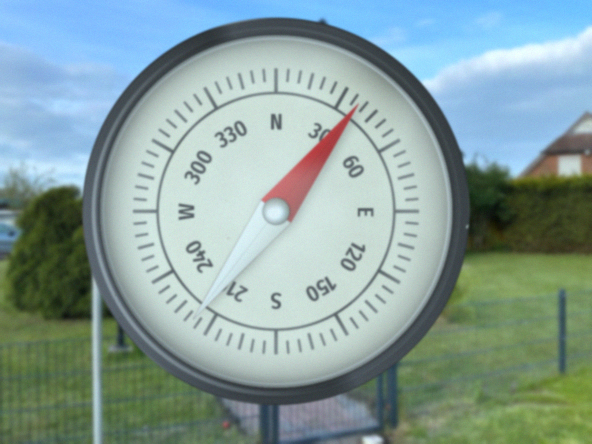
37.5 °
